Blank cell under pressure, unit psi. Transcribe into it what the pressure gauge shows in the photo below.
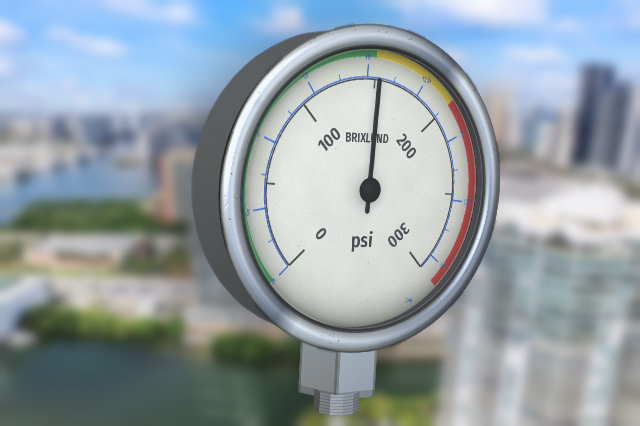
150 psi
